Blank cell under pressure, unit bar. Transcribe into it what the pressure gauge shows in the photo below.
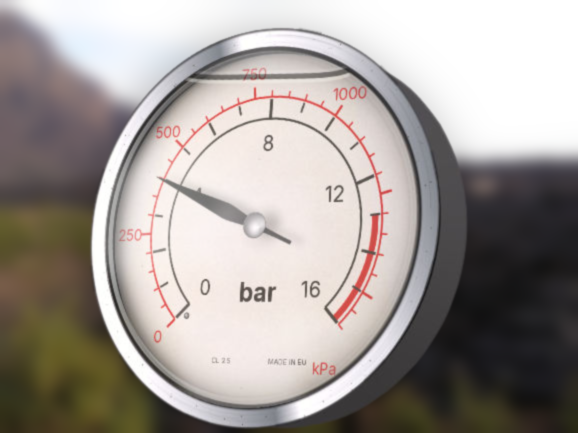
4 bar
